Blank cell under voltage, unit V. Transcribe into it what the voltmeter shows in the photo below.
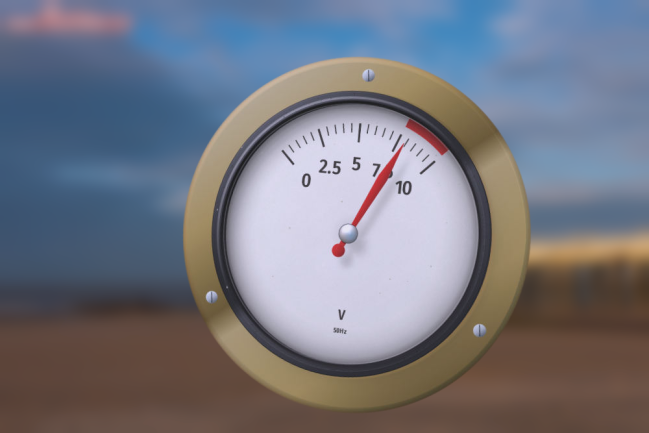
8 V
